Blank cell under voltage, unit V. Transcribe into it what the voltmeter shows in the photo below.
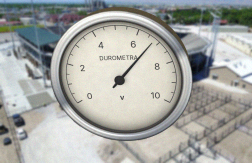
6.75 V
